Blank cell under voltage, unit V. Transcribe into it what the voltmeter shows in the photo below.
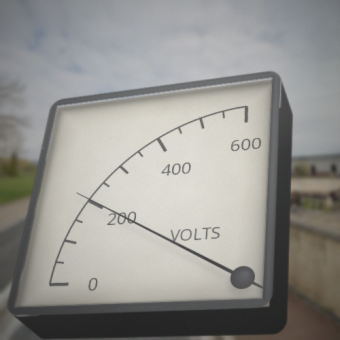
200 V
